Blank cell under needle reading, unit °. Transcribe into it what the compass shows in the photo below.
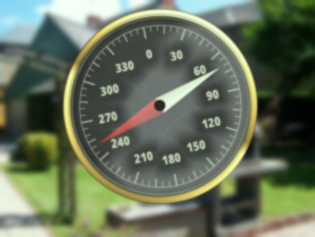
250 °
